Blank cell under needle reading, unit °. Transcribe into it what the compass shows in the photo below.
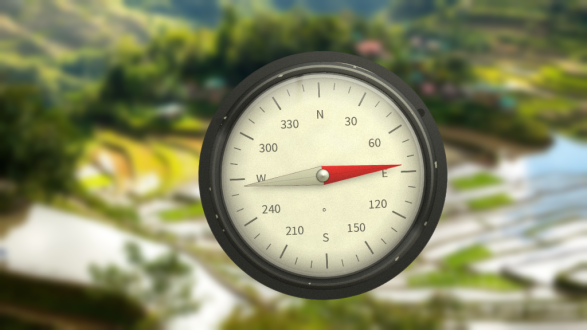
85 °
